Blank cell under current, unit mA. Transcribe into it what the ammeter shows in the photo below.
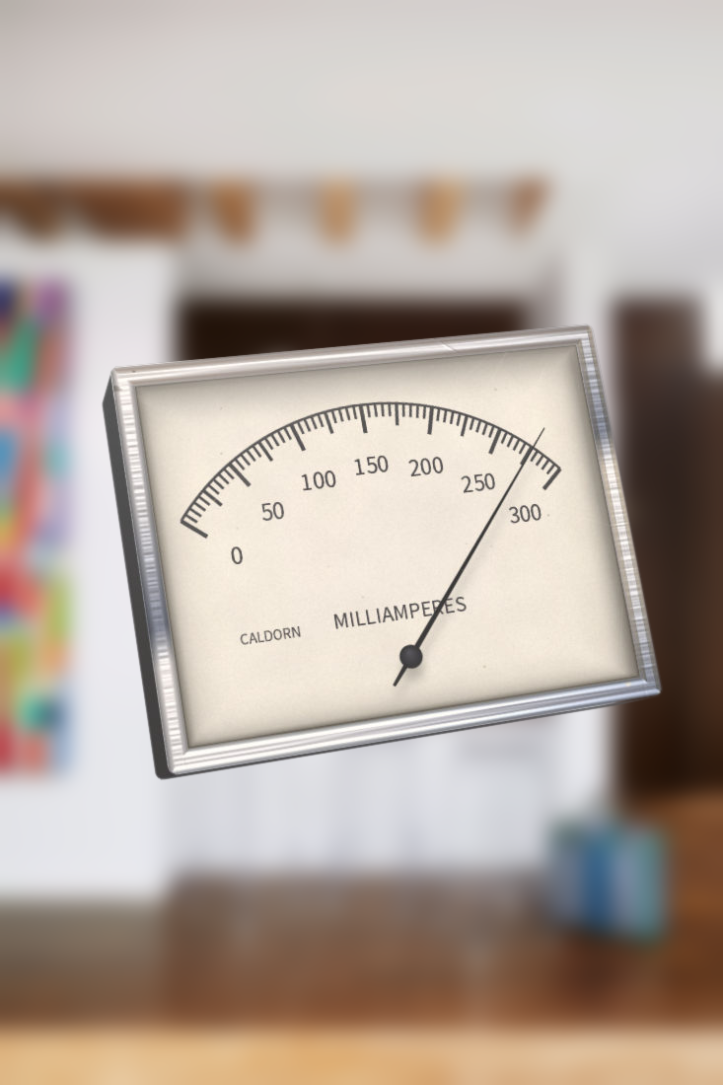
275 mA
